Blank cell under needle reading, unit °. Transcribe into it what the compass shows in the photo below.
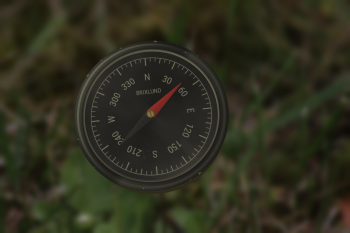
50 °
